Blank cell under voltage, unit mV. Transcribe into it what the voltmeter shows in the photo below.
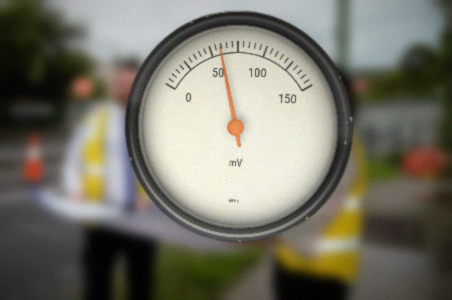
60 mV
